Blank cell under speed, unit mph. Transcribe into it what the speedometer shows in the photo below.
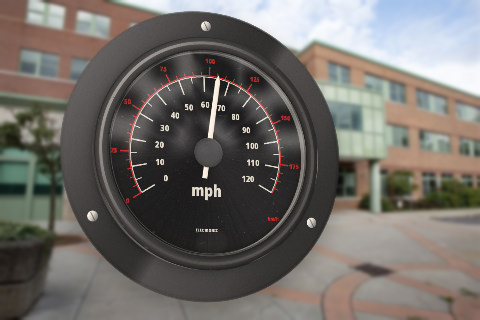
65 mph
